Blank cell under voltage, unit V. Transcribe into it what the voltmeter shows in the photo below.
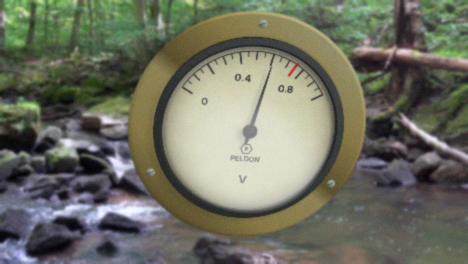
0.6 V
